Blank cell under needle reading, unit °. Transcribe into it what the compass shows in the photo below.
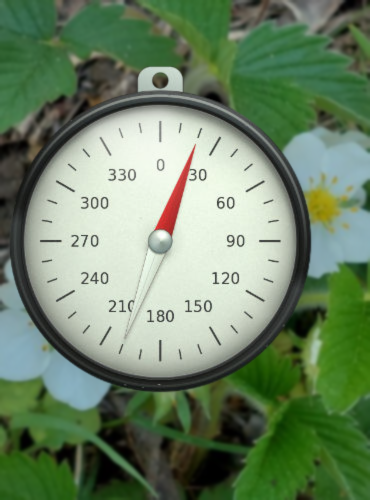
20 °
